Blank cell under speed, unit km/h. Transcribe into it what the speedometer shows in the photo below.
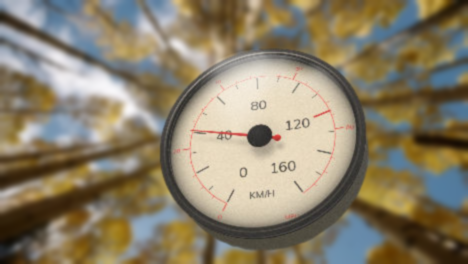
40 km/h
